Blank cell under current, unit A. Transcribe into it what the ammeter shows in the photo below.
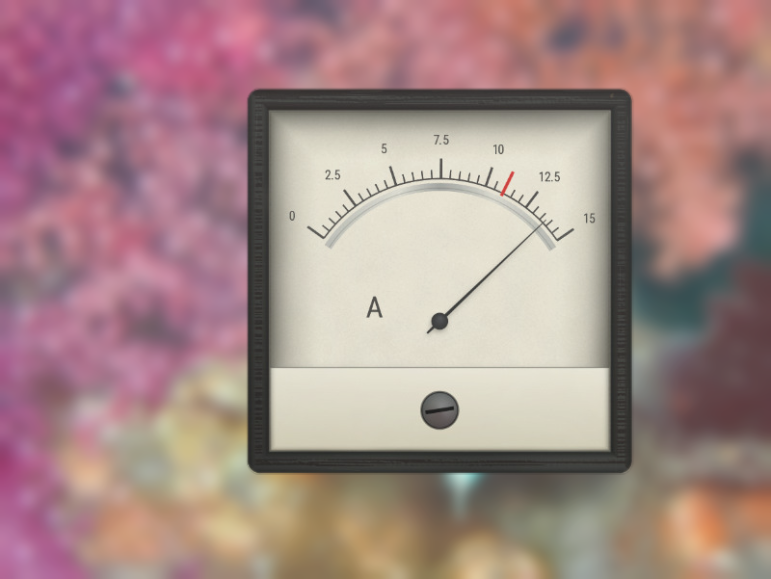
13.75 A
